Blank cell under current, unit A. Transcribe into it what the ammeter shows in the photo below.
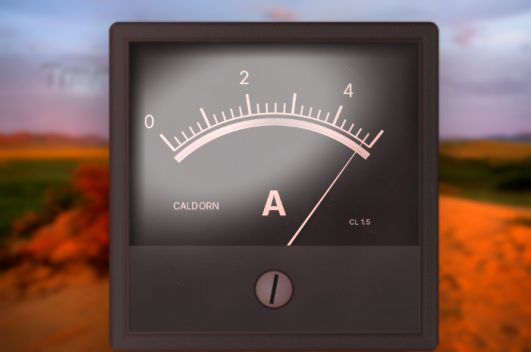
4.8 A
